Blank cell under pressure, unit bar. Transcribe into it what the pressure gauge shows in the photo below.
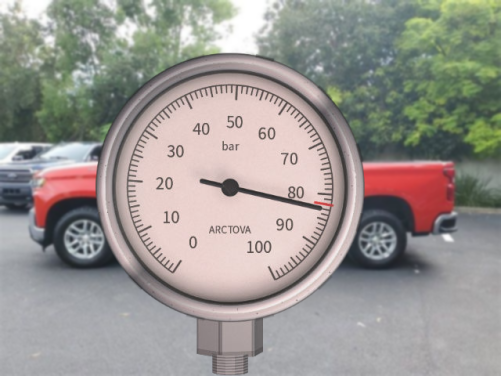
83 bar
